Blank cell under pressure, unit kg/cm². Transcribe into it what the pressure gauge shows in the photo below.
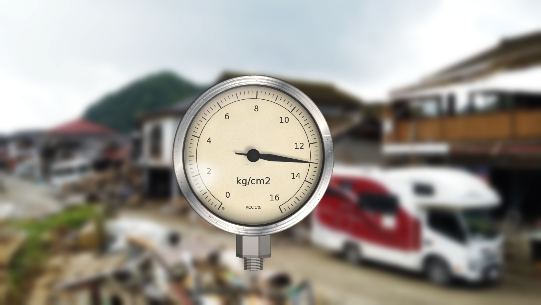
13 kg/cm²
